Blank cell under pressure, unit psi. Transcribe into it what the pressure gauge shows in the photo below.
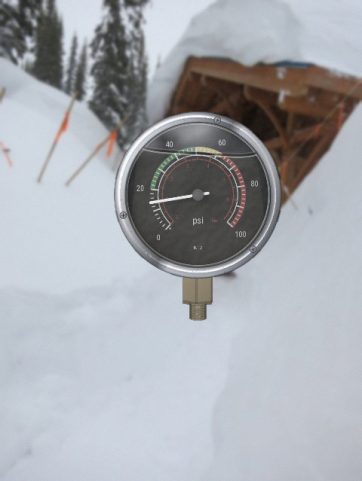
14 psi
